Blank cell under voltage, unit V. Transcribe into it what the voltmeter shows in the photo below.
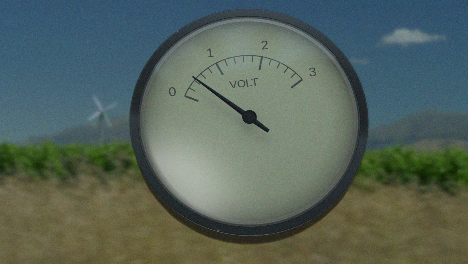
0.4 V
